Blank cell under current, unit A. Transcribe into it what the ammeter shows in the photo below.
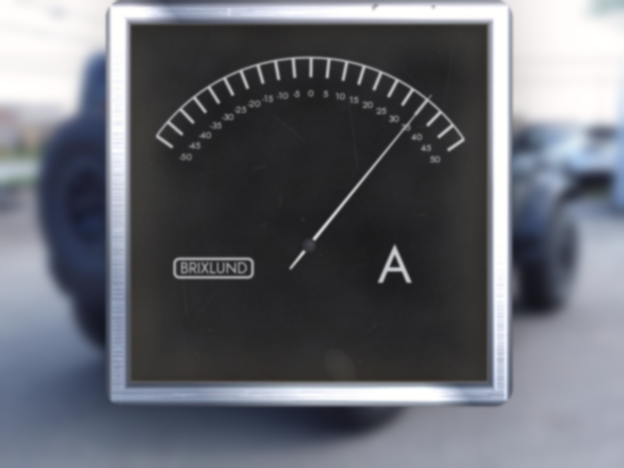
35 A
